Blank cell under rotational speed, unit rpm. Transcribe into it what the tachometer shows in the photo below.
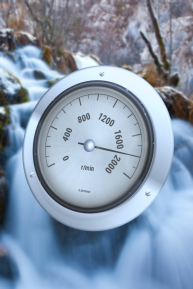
1800 rpm
